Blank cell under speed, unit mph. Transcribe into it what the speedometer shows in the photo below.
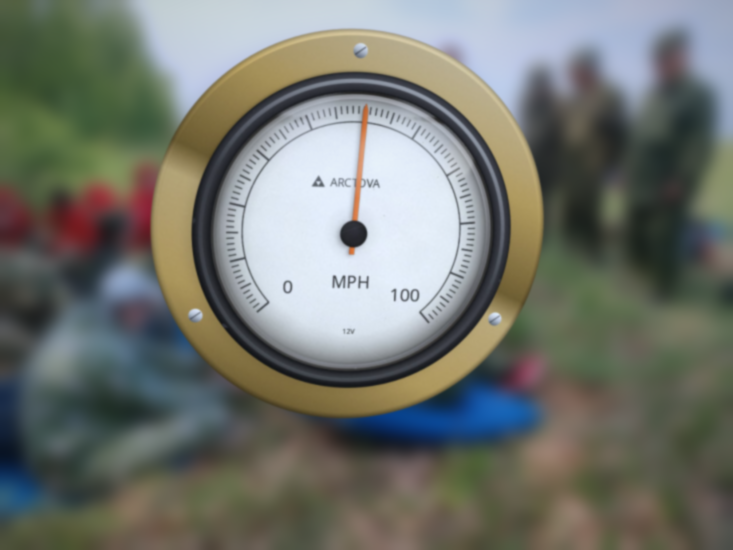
50 mph
